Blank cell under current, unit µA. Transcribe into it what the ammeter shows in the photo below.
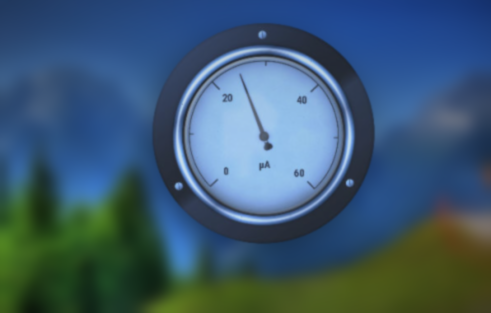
25 µA
